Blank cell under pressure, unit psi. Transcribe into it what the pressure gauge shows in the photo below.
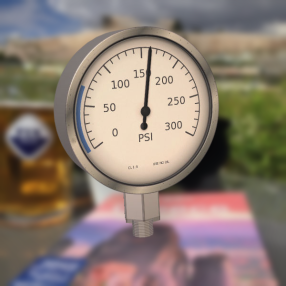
160 psi
